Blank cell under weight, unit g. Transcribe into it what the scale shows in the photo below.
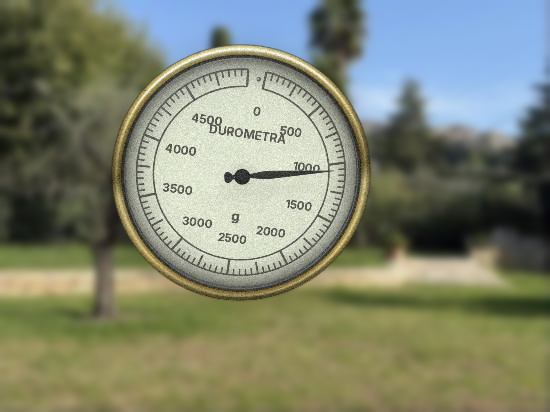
1050 g
